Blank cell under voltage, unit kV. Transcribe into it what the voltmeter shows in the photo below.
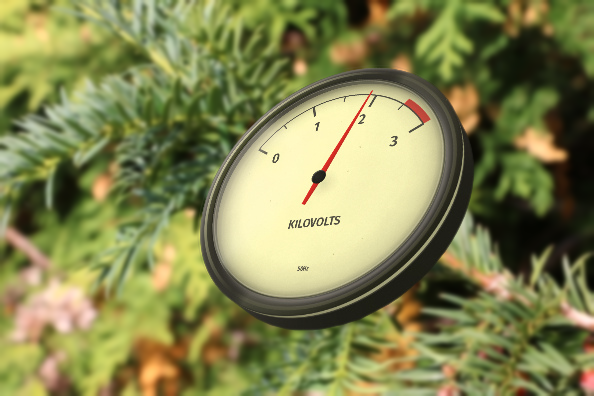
2 kV
